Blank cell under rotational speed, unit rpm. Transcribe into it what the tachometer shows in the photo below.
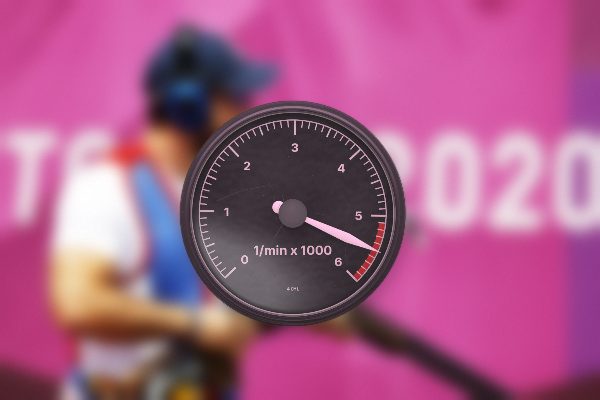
5500 rpm
